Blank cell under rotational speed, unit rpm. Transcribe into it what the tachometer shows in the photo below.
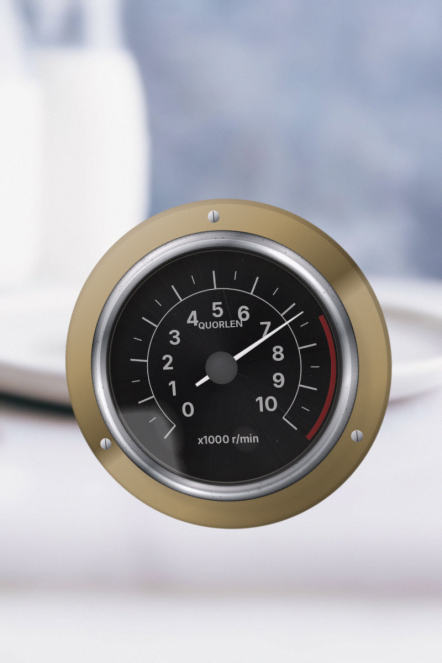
7250 rpm
